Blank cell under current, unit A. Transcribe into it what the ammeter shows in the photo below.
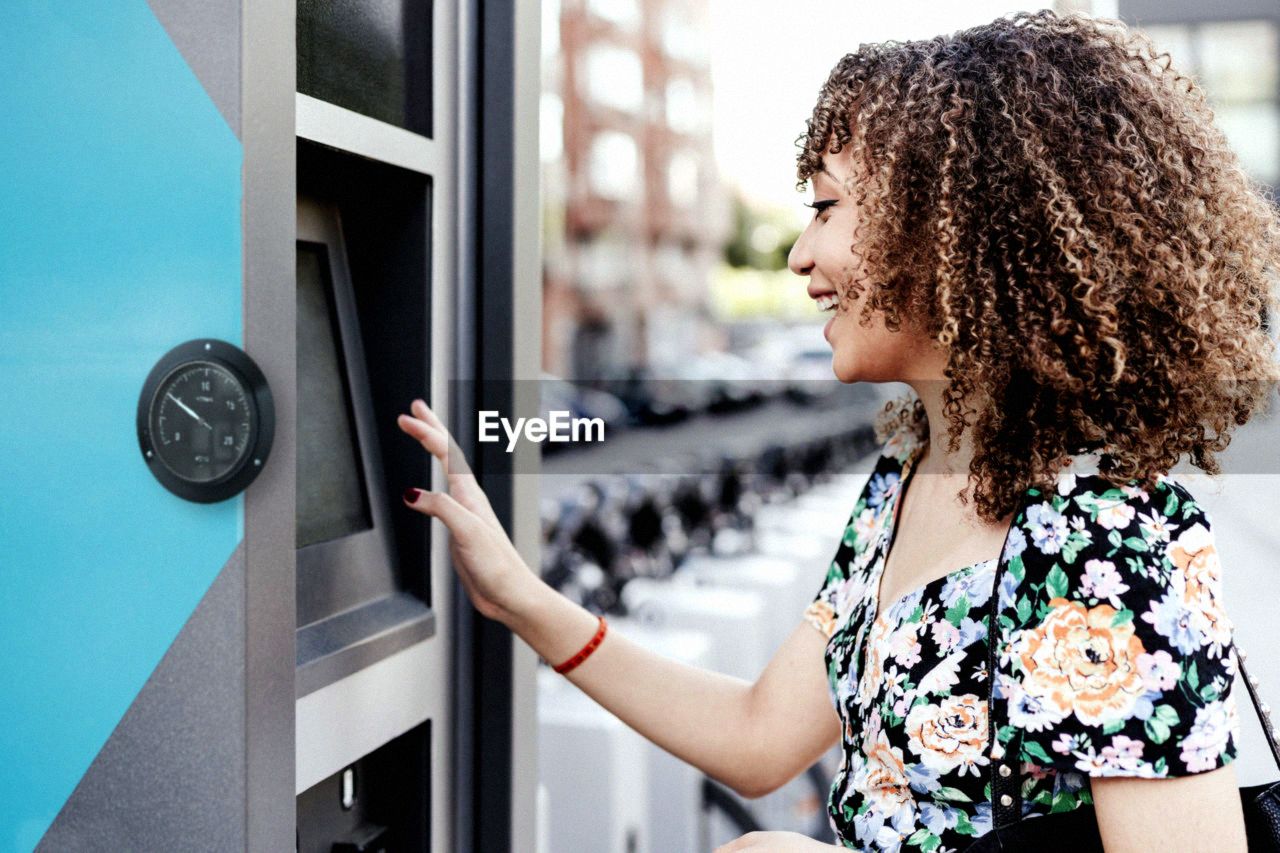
5 A
